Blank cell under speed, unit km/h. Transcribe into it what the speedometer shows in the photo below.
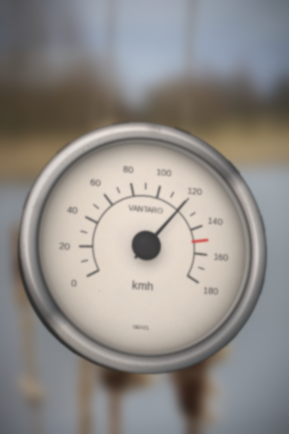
120 km/h
